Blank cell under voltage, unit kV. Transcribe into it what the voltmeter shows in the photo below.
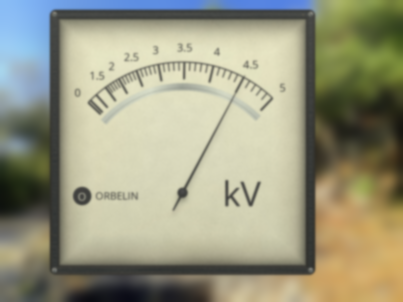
4.5 kV
